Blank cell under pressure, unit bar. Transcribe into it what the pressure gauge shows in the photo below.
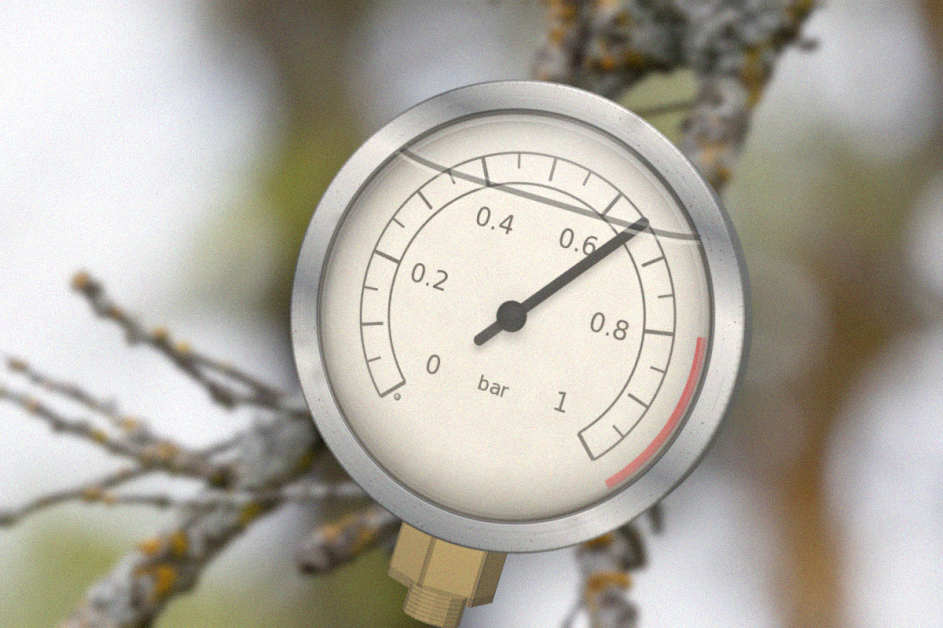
0.65 bar
